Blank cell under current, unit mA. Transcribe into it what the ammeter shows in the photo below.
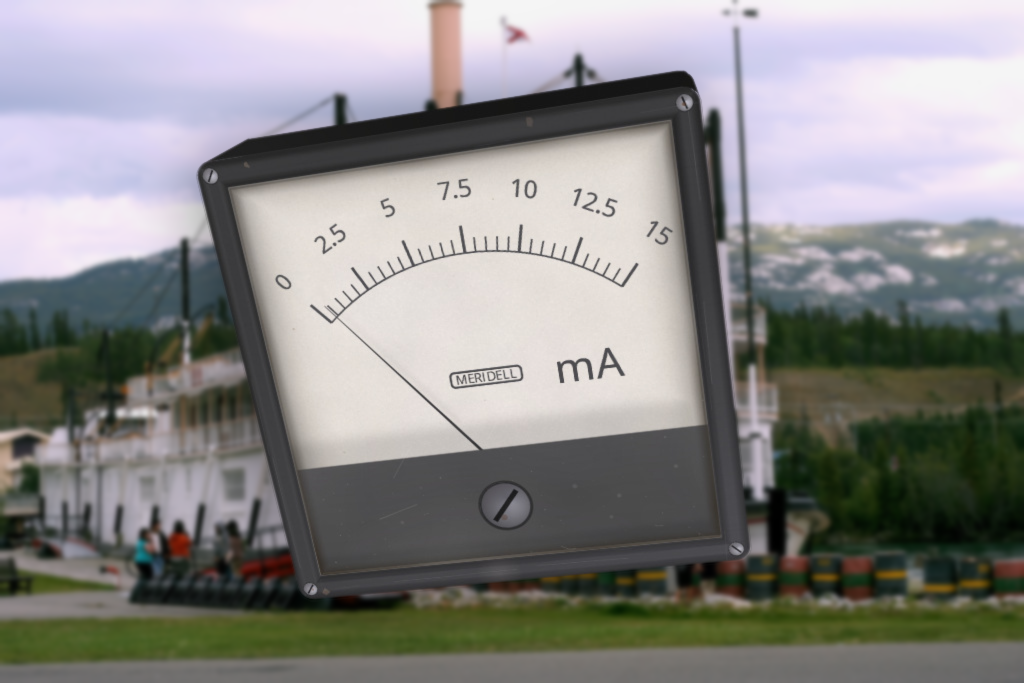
0.5 mA
